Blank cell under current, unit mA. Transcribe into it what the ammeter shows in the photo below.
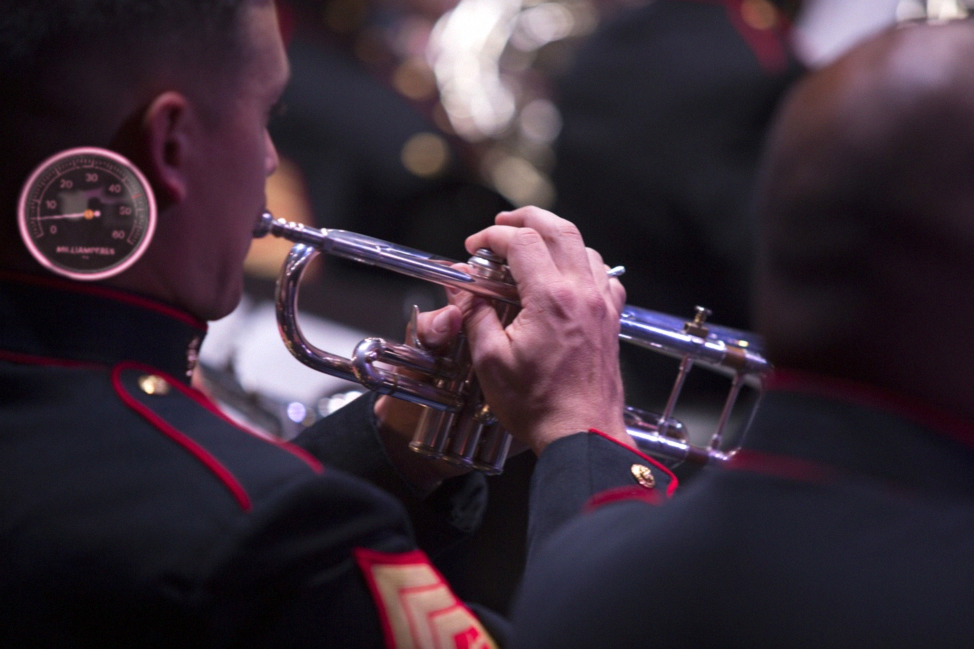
5 mA
